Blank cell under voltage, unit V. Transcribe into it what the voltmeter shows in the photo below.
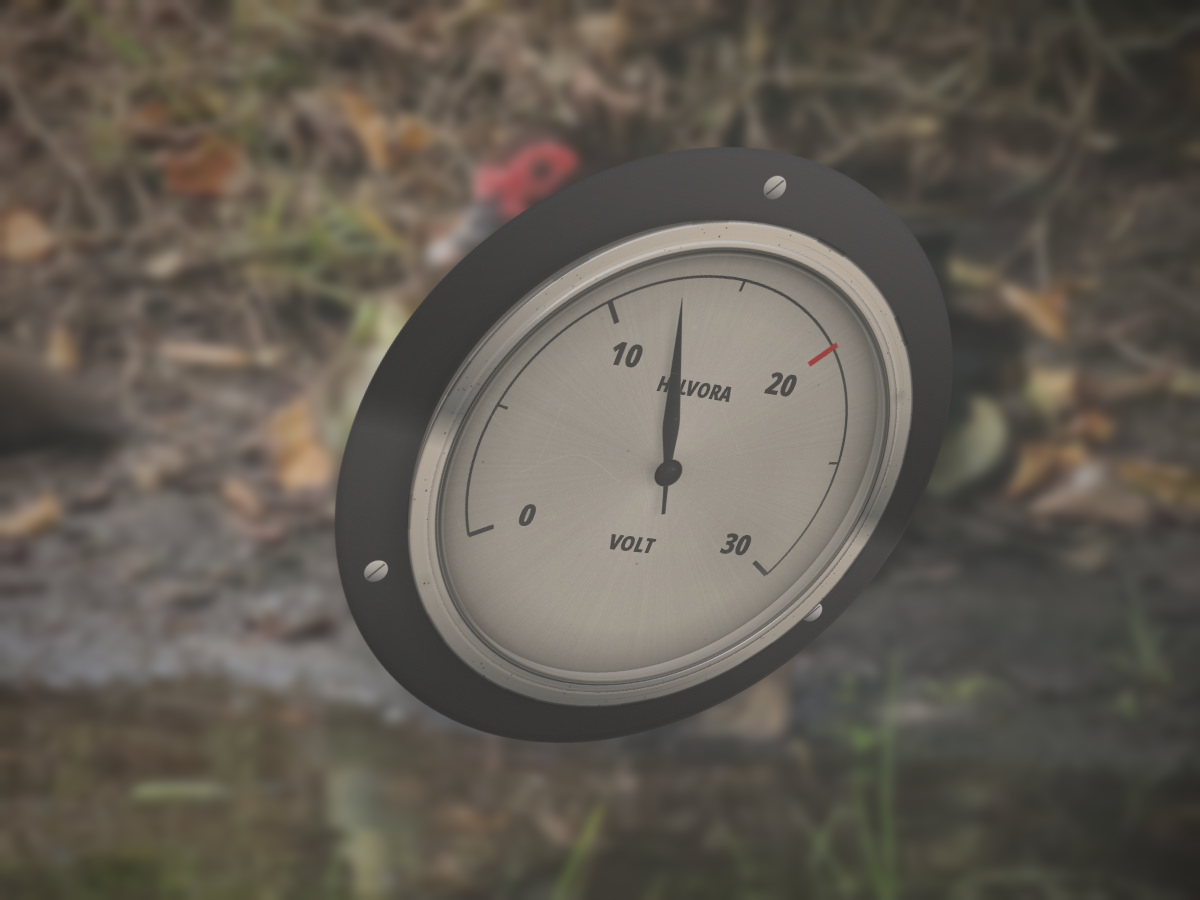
12.5 V
